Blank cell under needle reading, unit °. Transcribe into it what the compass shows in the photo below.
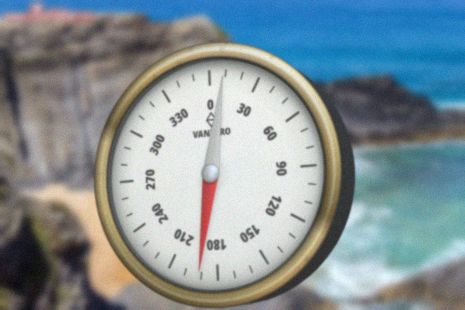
190 °
